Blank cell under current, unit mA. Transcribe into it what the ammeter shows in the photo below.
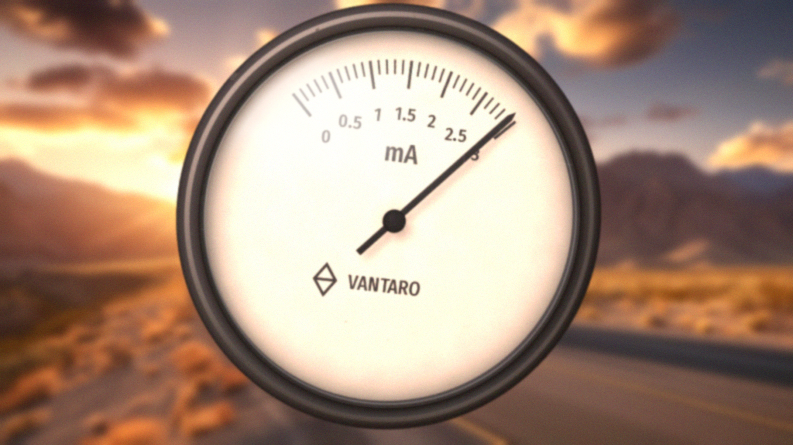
2.9 mA
